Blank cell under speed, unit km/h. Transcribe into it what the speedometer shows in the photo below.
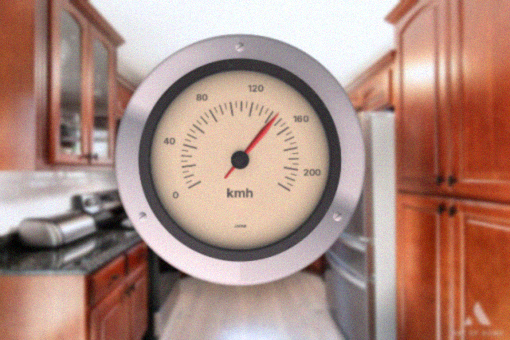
145 km/h
